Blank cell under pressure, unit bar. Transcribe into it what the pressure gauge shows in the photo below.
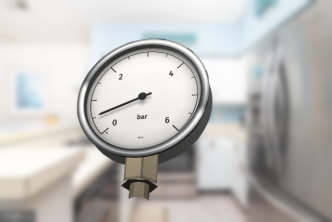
0.5 bar
